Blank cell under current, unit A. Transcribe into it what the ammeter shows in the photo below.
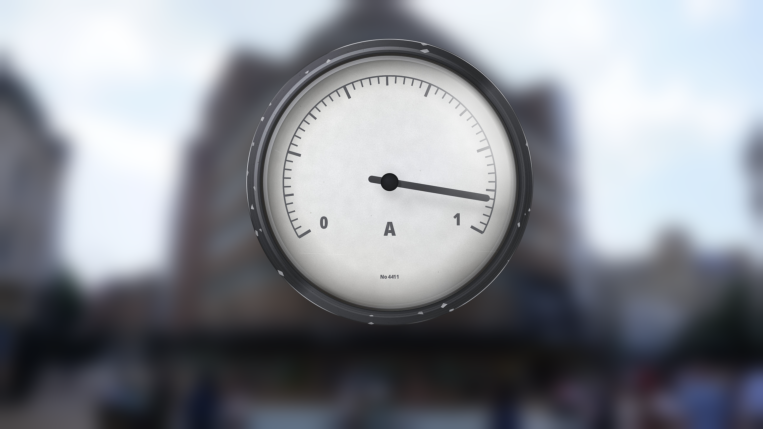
0.92 A
